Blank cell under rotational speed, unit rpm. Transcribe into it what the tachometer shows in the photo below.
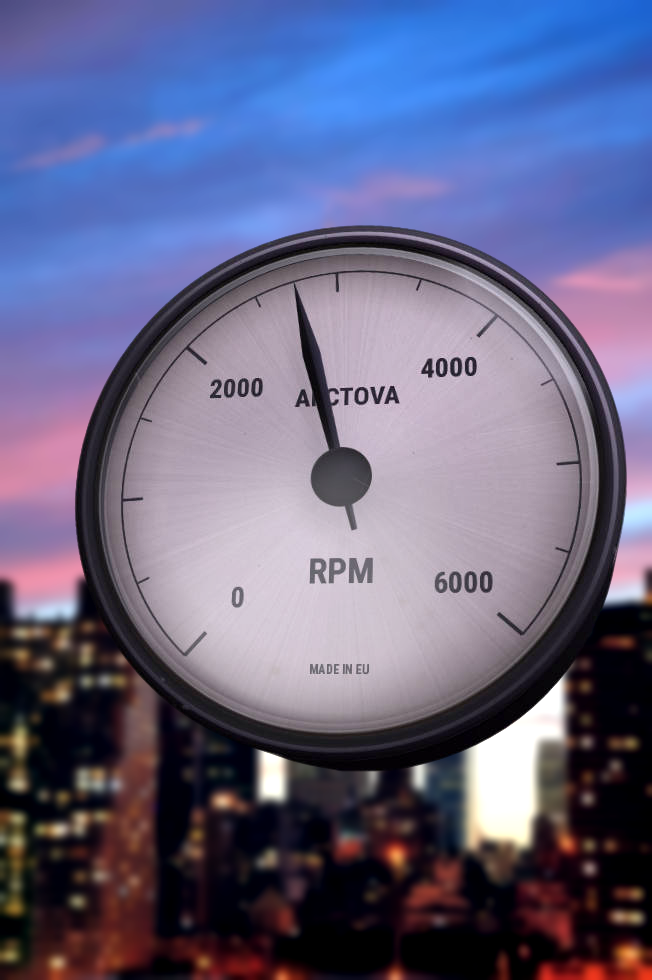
2750 rpm
